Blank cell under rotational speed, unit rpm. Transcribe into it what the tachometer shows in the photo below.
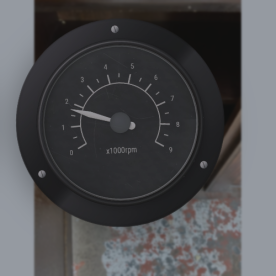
1750 rpm
